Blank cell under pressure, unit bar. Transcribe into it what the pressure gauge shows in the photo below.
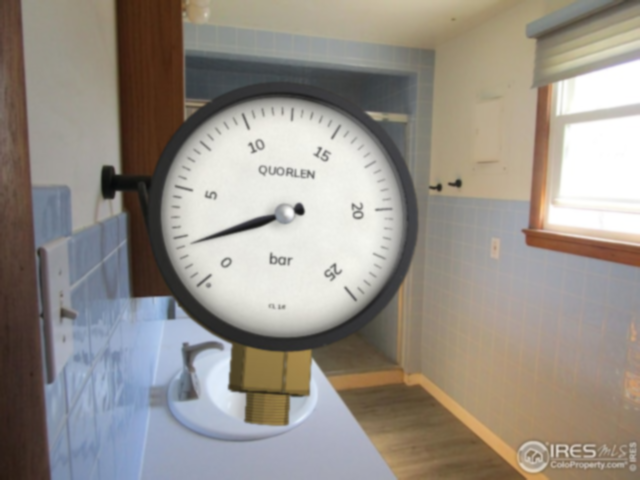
2 bar
